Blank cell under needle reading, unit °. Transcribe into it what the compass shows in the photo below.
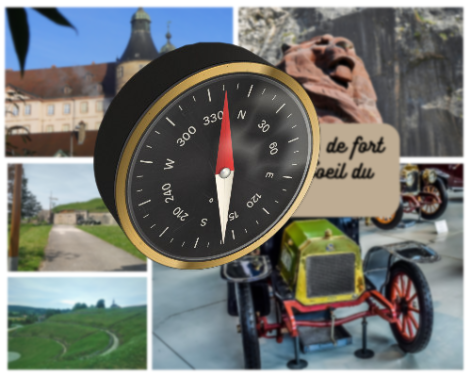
340 °
